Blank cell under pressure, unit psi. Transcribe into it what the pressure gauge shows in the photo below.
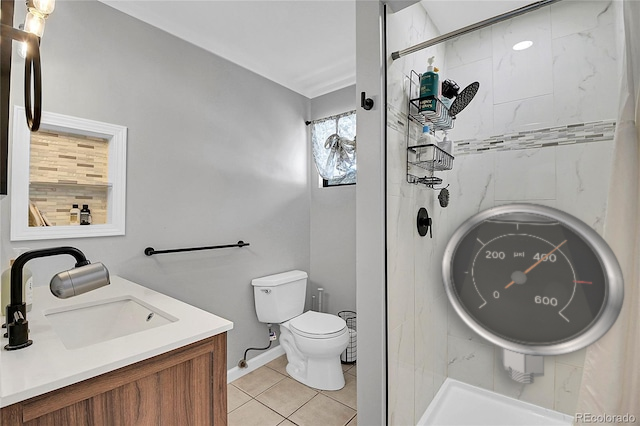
400 psi
